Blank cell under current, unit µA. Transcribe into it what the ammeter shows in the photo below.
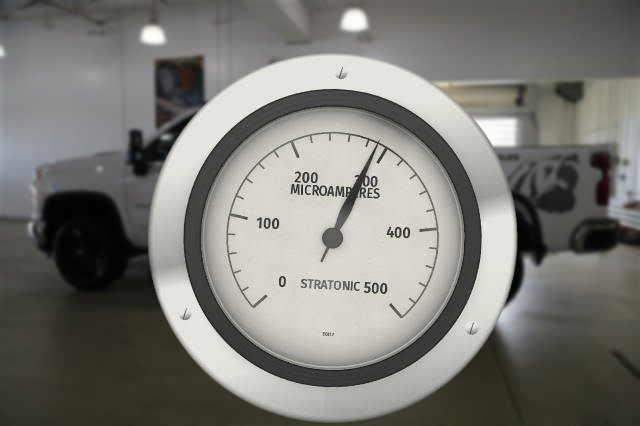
290 µA
